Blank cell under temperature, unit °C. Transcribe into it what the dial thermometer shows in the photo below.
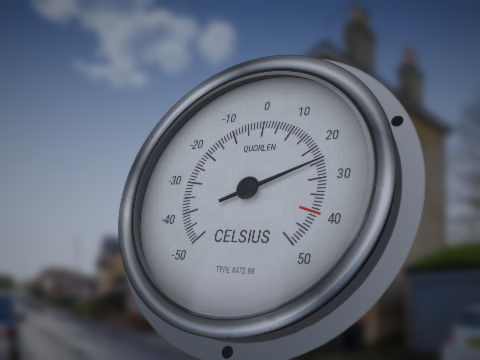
25 °C
